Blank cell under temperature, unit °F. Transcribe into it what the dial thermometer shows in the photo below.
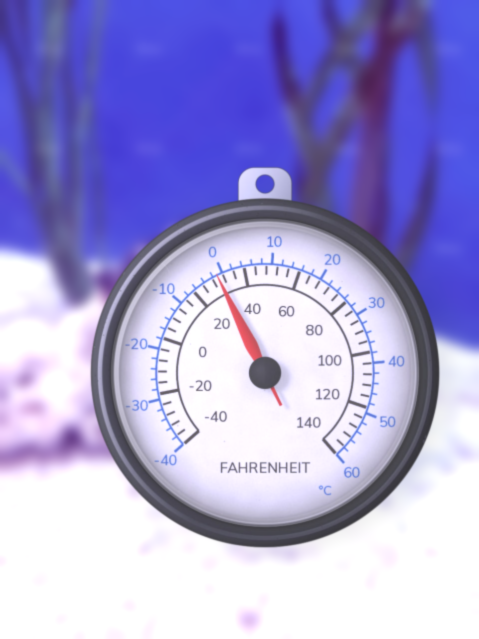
30 °F
